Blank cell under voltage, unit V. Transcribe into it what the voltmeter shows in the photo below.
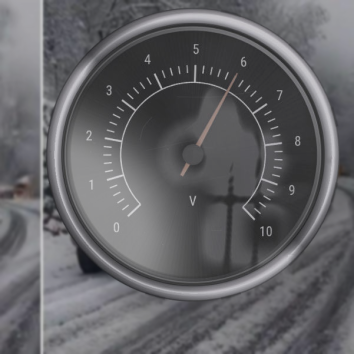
6 V
